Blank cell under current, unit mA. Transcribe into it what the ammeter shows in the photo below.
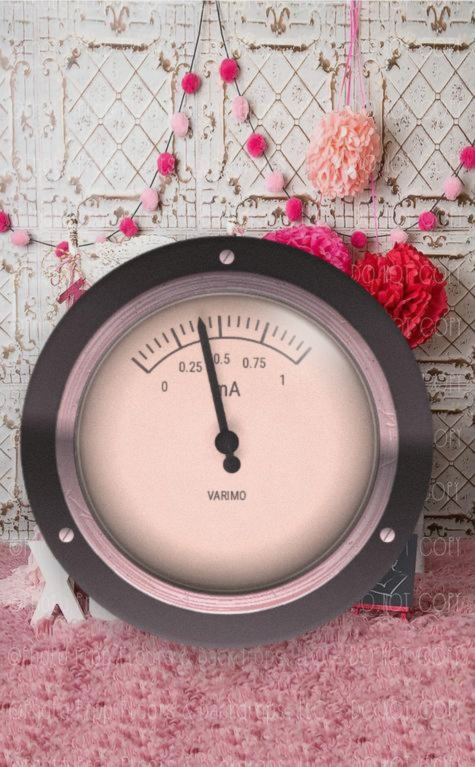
0.4 mA
